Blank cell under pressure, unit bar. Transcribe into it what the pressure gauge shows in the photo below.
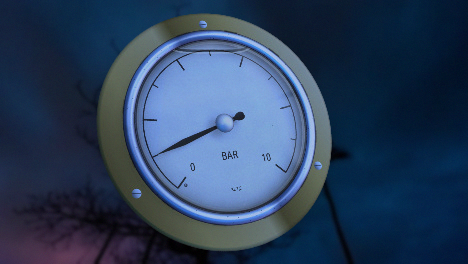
1 bar
